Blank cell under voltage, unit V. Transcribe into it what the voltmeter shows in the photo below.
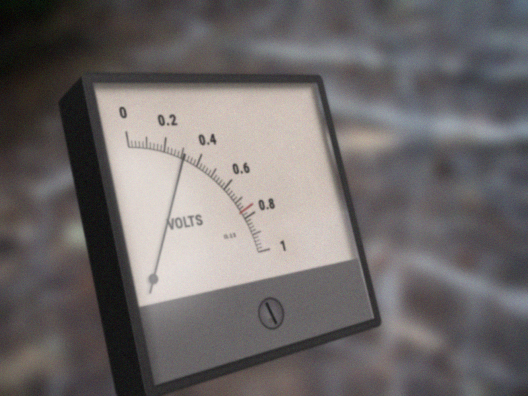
0.3 V
